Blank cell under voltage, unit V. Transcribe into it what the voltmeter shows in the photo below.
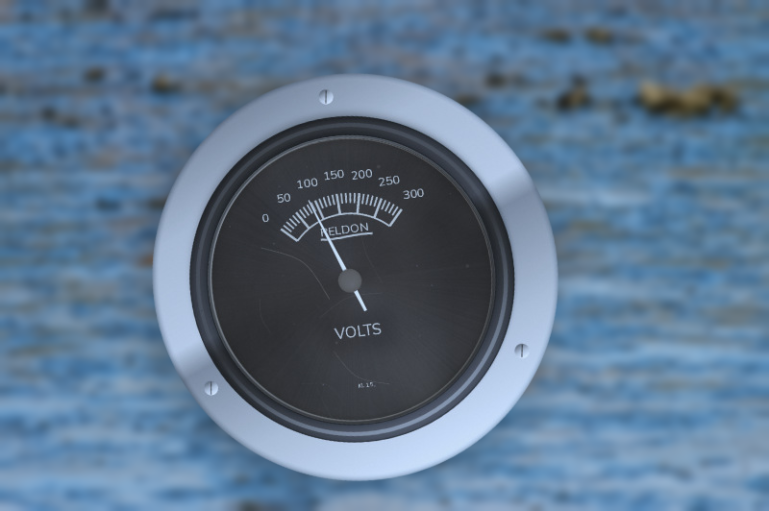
90 V
